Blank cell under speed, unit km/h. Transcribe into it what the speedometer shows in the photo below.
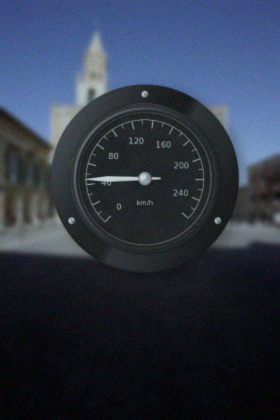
45 km/h
